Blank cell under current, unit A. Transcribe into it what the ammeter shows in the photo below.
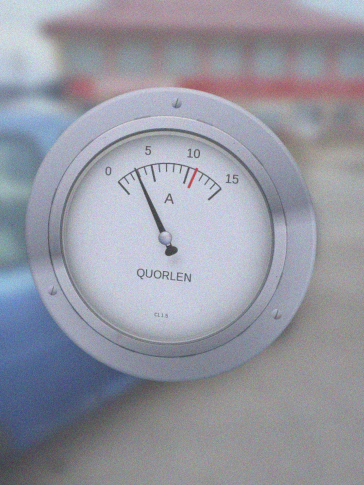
3 A
